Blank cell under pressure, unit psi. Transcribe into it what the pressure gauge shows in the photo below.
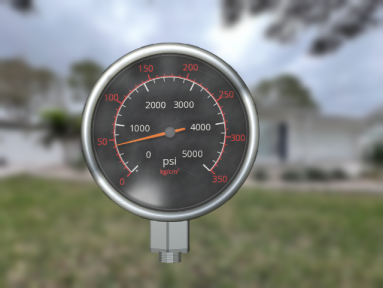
600 psi
